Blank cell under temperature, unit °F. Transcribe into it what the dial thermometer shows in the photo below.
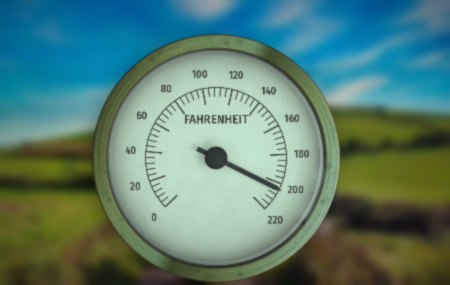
204 °F
